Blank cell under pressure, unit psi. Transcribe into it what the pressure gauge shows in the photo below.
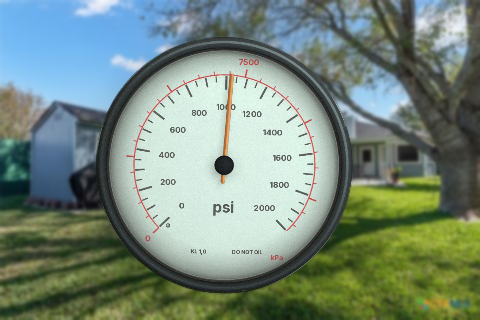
1025 psi
